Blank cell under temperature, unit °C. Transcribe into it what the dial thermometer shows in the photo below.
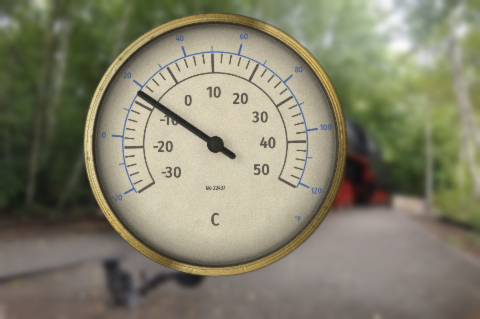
-8 °C
